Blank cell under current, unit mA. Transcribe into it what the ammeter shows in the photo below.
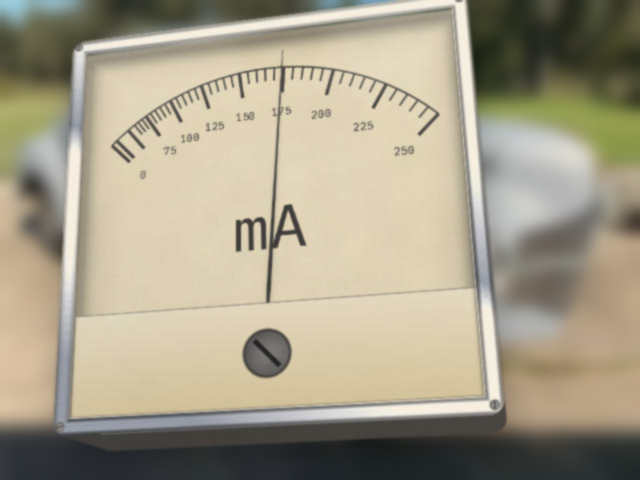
175 mA
